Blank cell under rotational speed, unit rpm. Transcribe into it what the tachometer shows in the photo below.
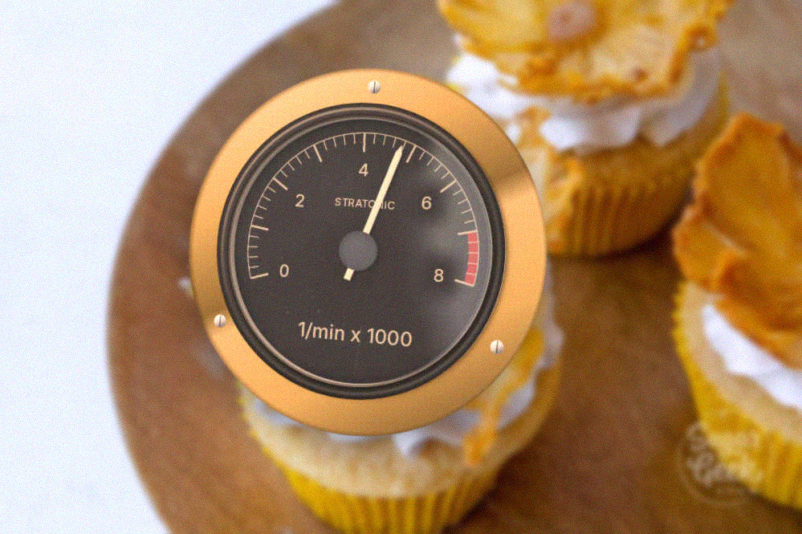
4800 rpm
